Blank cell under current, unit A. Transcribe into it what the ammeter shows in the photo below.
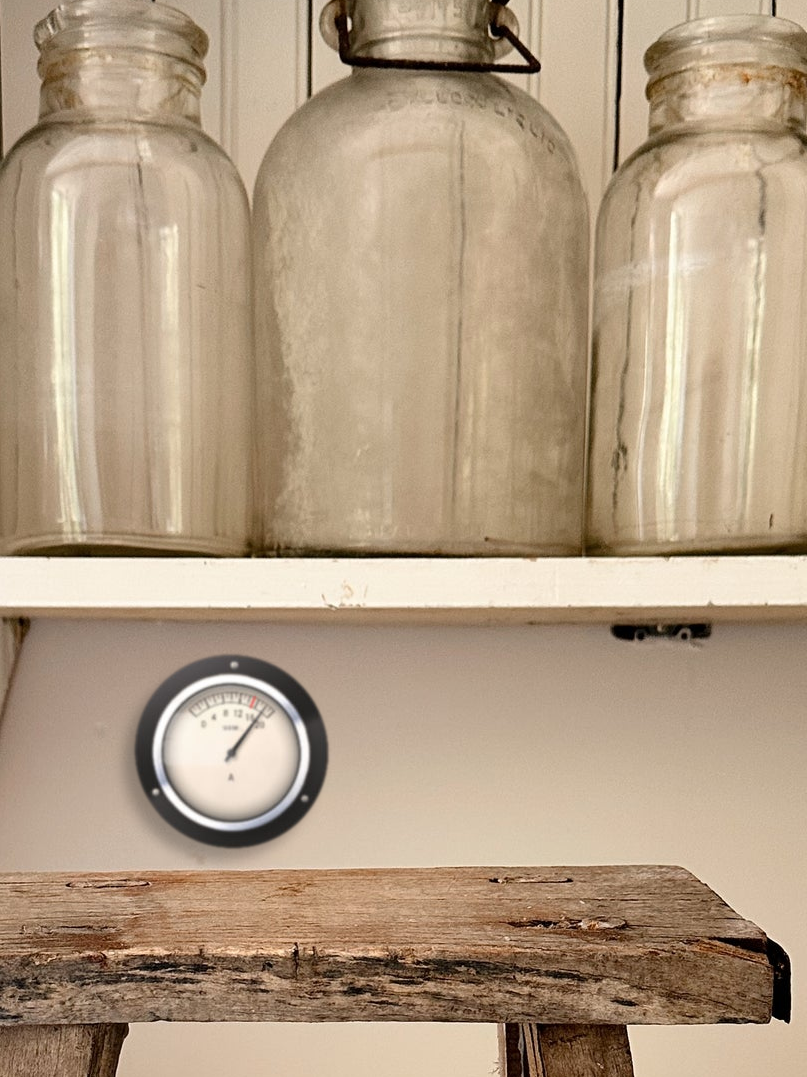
18 A
